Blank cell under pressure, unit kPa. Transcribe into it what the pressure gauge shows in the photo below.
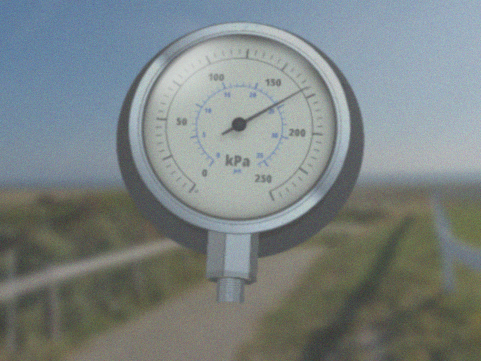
170 kPa
